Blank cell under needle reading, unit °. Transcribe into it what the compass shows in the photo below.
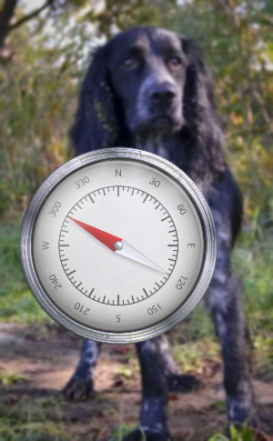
300 °
